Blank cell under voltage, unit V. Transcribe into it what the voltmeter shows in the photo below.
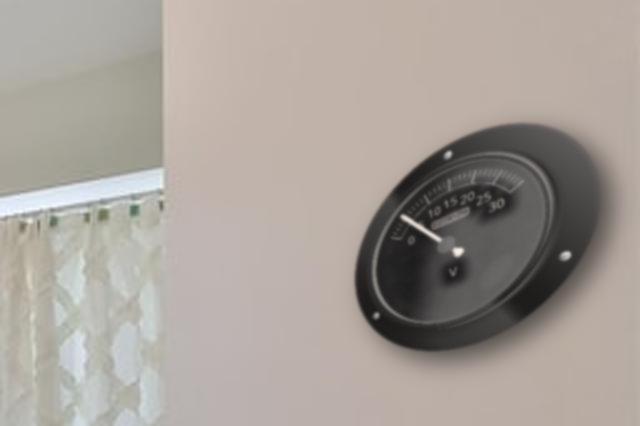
5 V
